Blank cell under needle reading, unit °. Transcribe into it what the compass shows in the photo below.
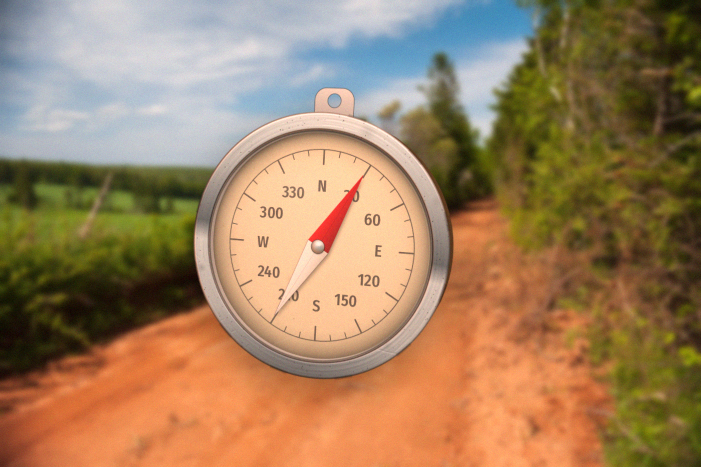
30 °
